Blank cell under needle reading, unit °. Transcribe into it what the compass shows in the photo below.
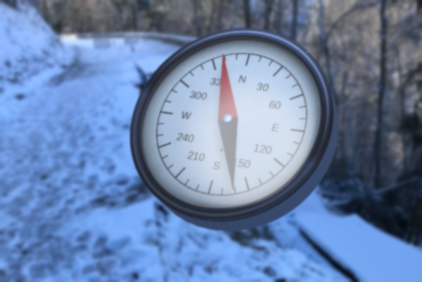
340 °
